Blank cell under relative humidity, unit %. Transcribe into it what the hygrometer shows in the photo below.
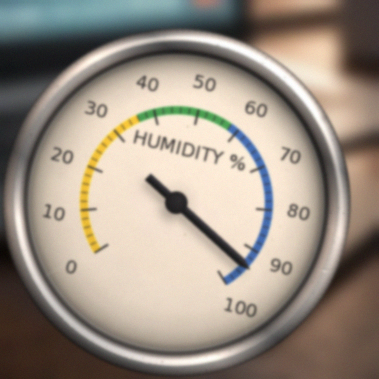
94 %
